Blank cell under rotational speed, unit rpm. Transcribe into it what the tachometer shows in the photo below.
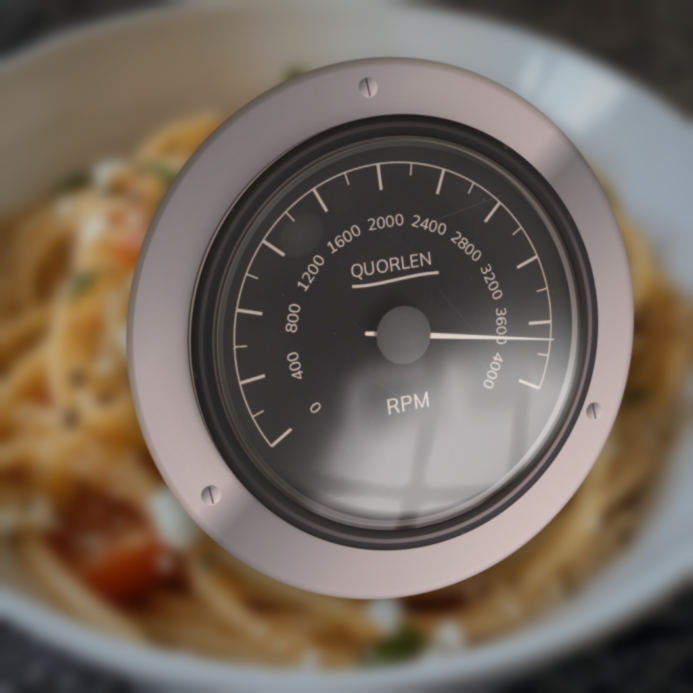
3700 rpm
